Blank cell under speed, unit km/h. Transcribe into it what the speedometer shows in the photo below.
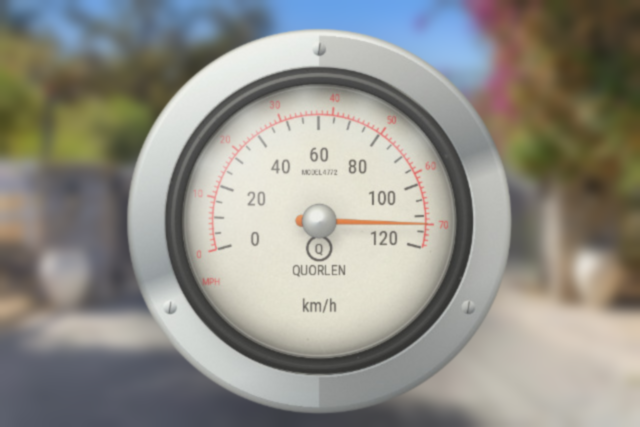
112.5 km/h
